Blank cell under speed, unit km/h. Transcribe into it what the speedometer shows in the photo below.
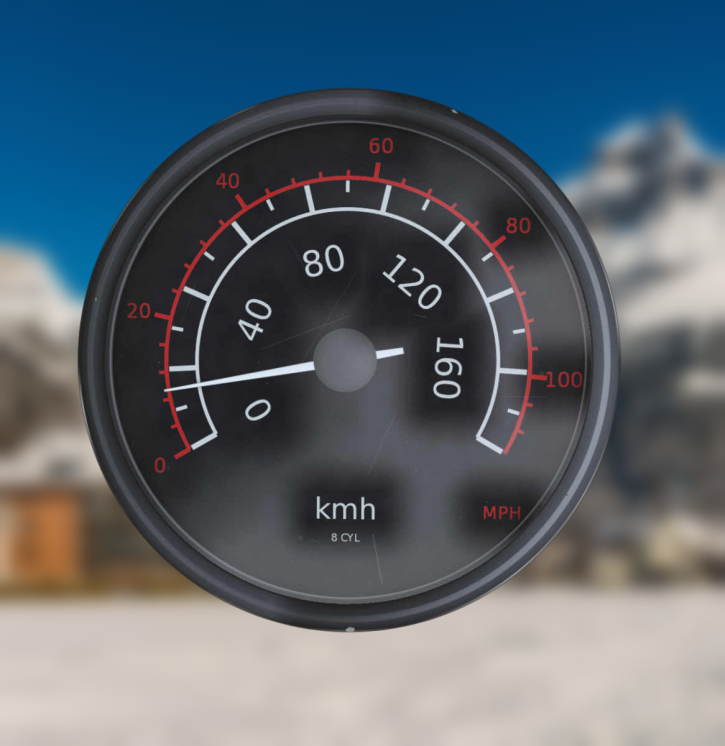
15 km/h
